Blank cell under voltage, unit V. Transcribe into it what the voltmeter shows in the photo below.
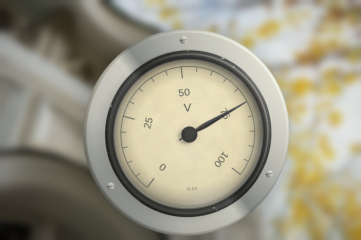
75 V
